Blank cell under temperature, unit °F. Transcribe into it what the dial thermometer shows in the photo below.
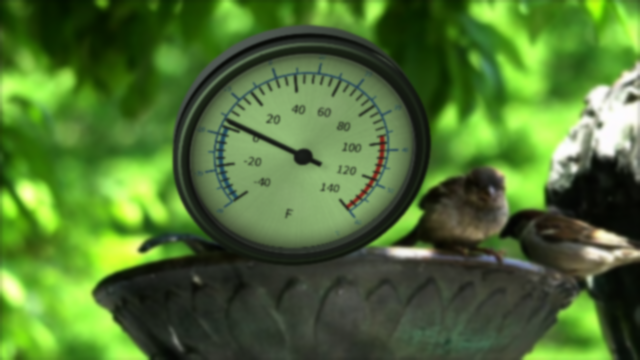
4 °F
